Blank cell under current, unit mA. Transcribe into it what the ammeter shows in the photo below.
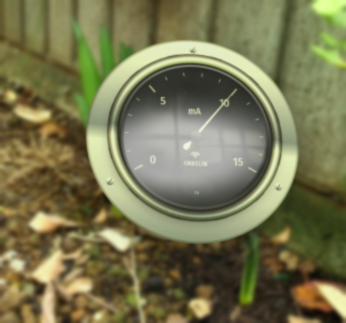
10 mA
